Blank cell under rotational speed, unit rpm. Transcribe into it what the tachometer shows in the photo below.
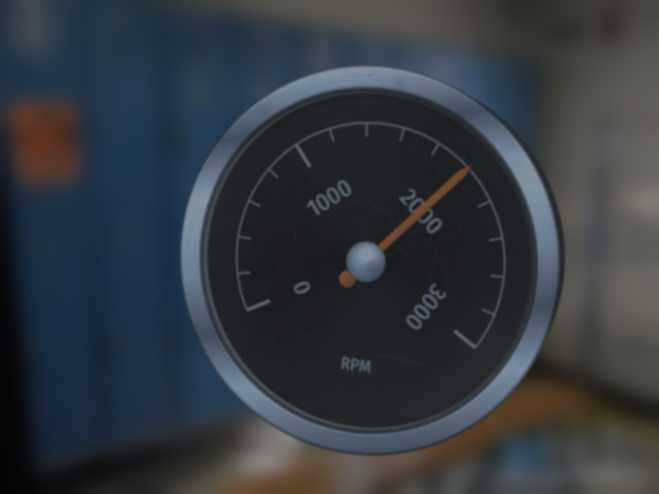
2000 rpm
